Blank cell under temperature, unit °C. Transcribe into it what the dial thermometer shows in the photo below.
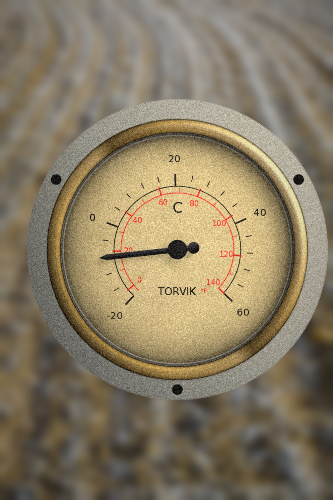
-8 °C
